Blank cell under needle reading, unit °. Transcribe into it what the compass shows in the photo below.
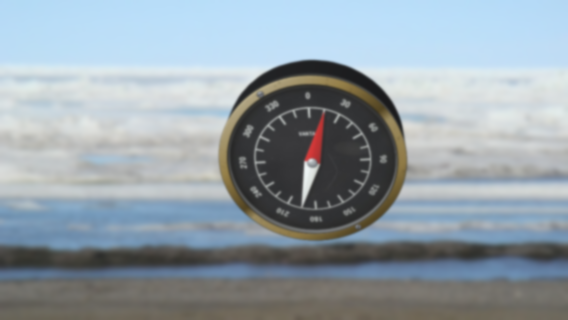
15 °
